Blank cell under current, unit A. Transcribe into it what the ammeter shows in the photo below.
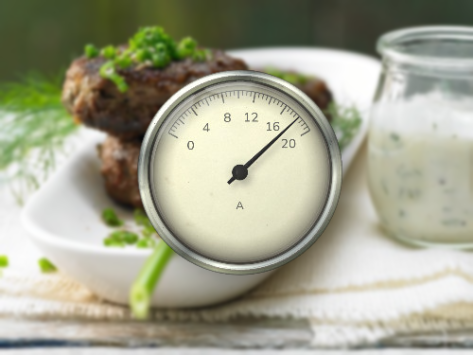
18 A
